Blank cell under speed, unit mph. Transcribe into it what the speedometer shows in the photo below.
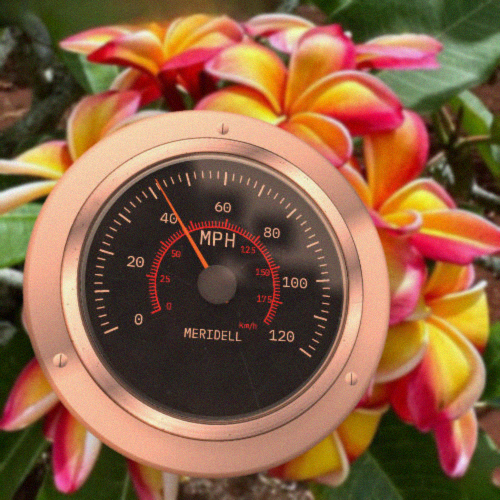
42 mph
